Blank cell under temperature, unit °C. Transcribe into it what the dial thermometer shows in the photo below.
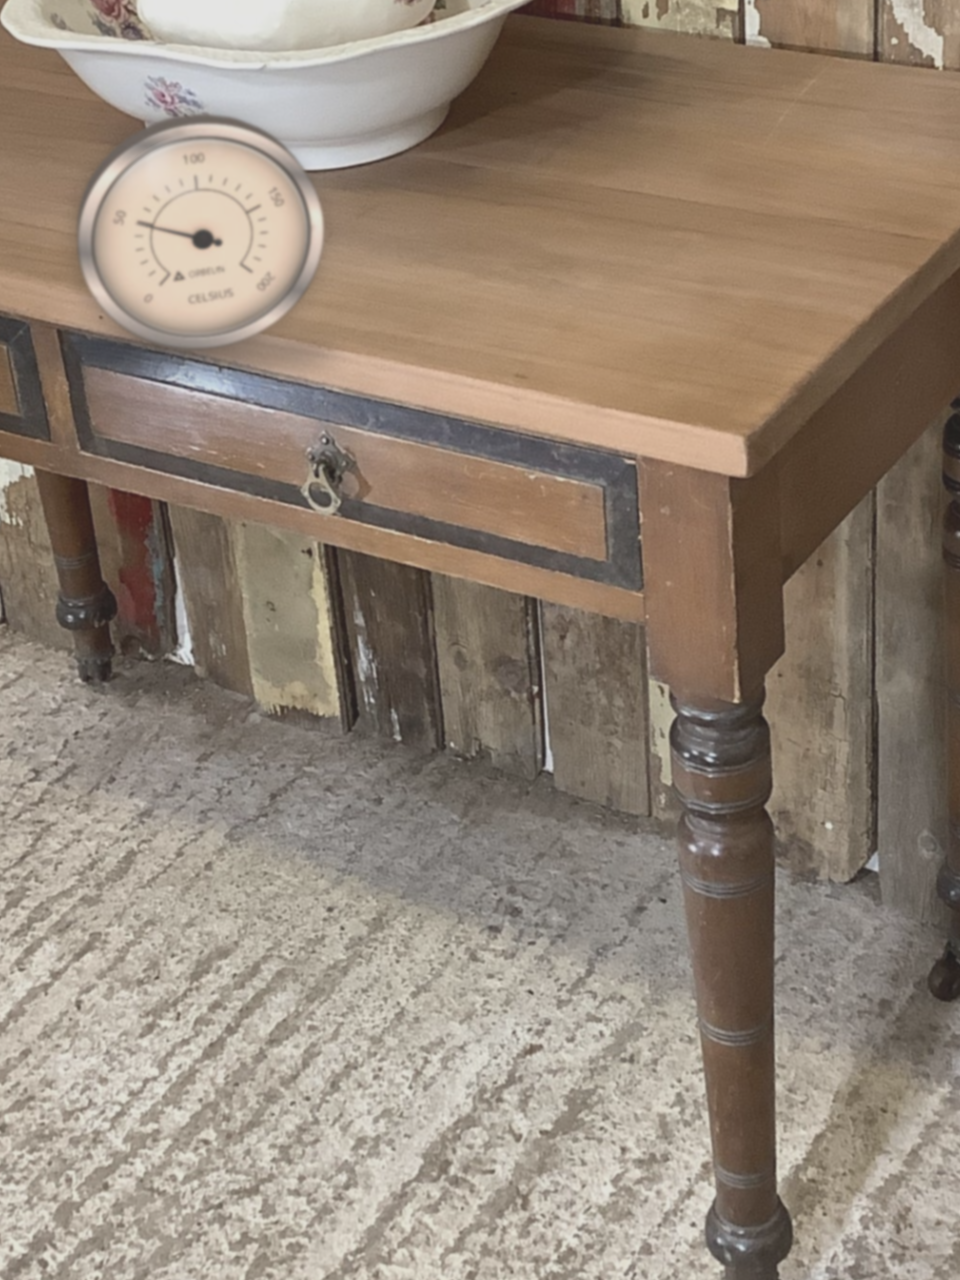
50 °C
